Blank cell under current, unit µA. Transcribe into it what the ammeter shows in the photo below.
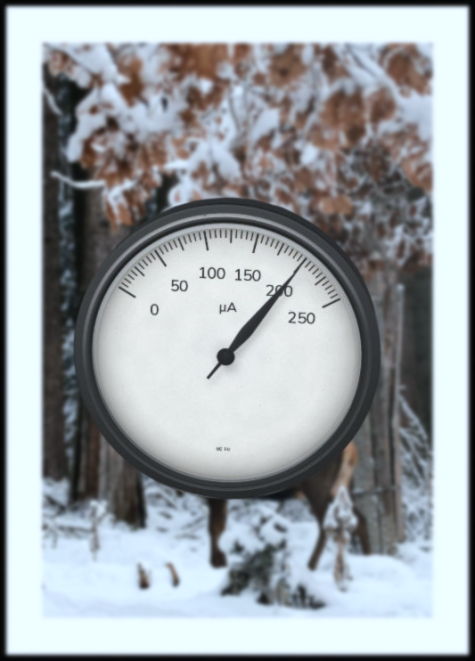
200 µA
